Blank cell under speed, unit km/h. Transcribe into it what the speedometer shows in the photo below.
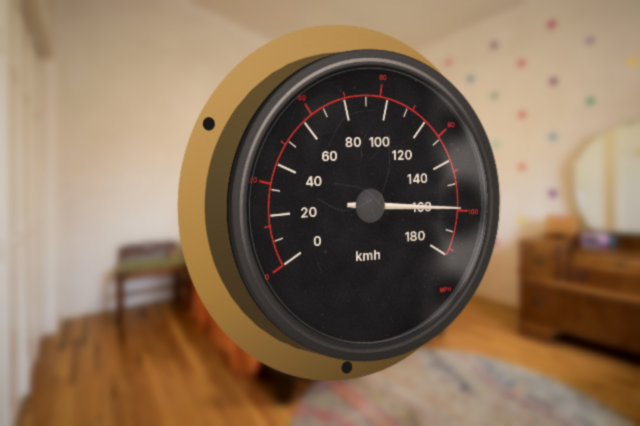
160 km/h
